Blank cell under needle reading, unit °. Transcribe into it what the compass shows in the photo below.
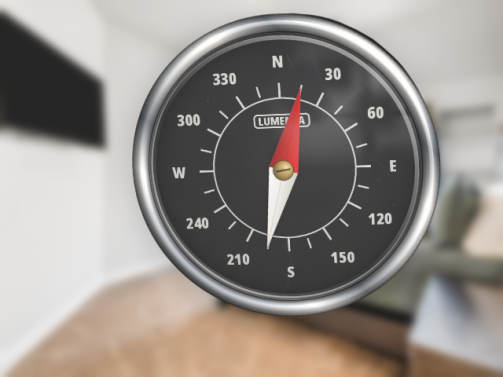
15 °
